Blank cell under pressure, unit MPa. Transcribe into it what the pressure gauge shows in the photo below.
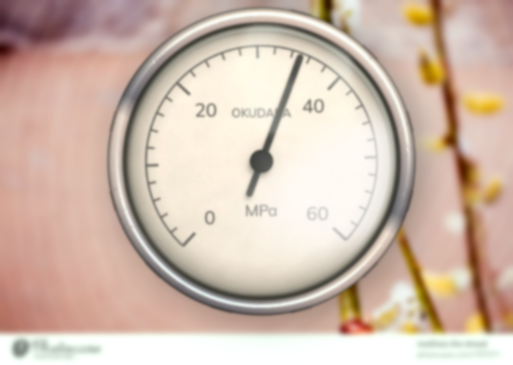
35 MPa
